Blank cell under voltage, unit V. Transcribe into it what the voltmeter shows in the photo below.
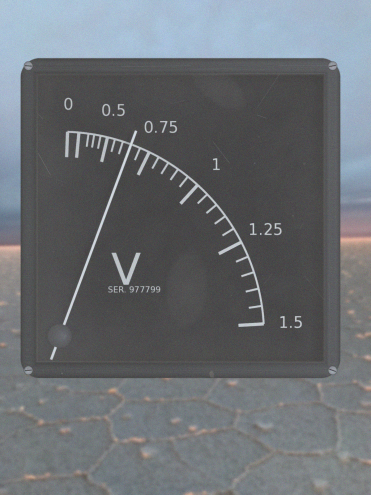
0.65 V
